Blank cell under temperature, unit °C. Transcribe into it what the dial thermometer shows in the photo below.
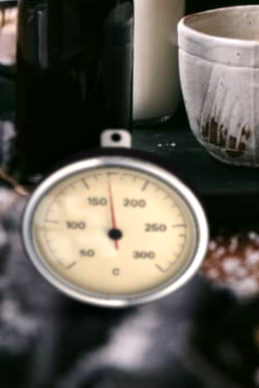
170 °C
